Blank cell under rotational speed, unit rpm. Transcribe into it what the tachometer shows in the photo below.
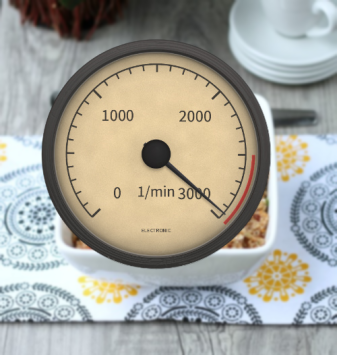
2950 rpm
